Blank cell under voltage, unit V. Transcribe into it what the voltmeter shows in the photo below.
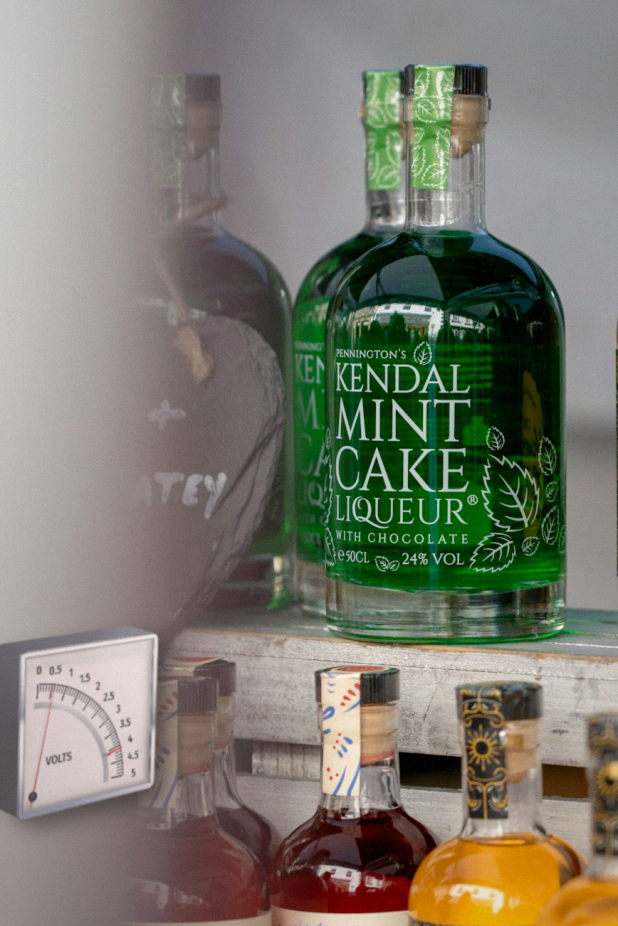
0.5 V
